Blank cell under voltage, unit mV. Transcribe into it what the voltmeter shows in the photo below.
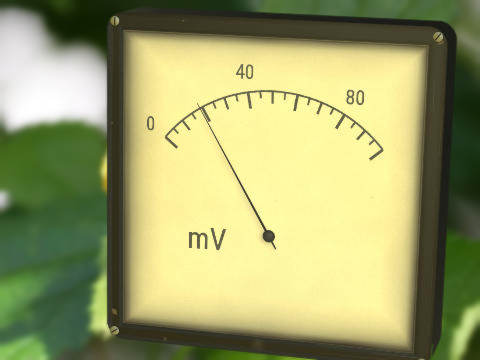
20 mV
